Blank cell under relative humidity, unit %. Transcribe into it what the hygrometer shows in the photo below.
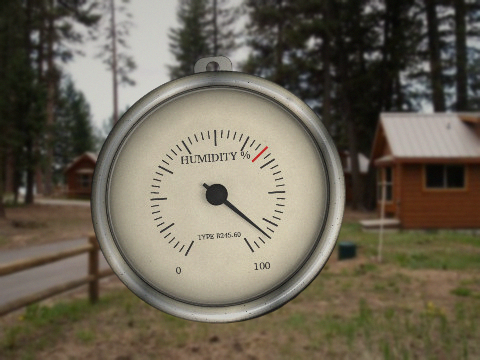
94 %
